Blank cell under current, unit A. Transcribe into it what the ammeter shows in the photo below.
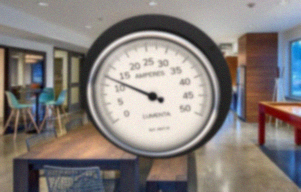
12.5 A
